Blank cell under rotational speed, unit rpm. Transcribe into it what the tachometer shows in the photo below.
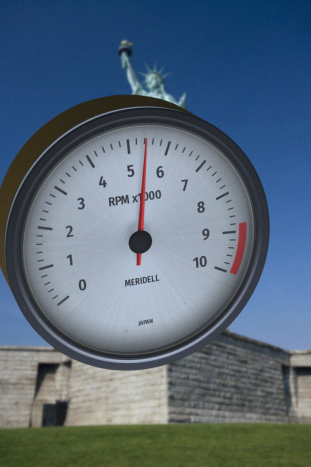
5400 rpm
